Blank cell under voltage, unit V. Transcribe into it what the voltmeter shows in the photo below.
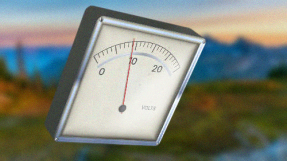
9 V
